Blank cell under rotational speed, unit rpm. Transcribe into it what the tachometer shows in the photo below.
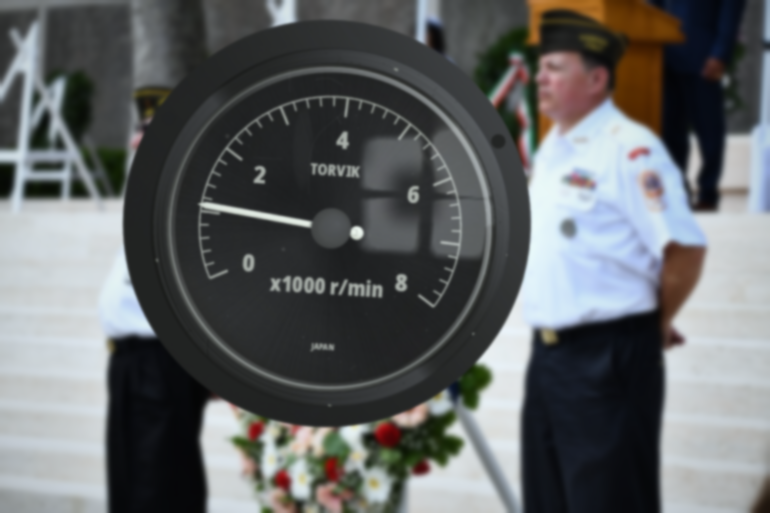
1100 rpm
